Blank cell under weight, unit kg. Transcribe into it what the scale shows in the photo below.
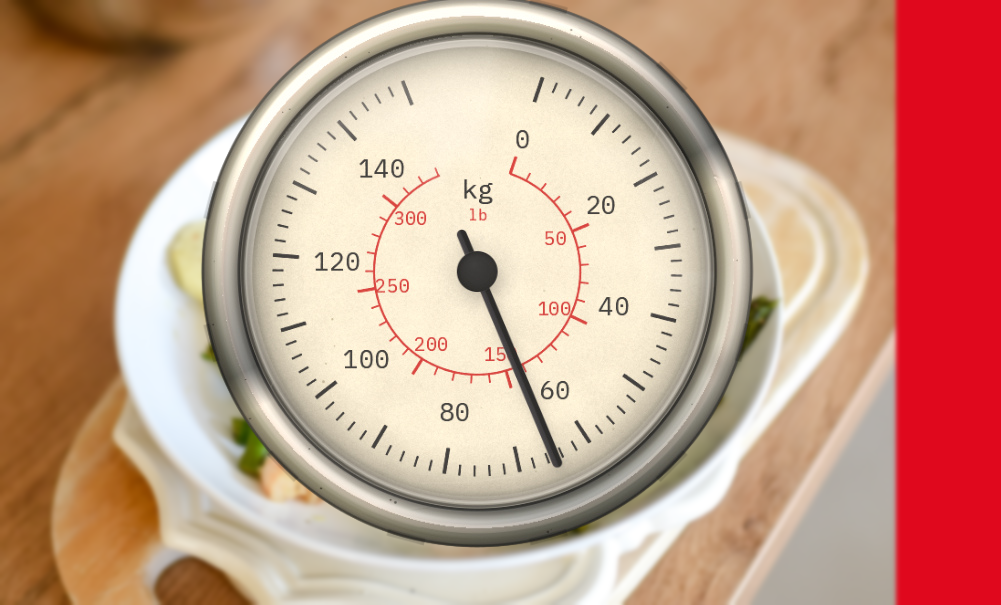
65 kg
